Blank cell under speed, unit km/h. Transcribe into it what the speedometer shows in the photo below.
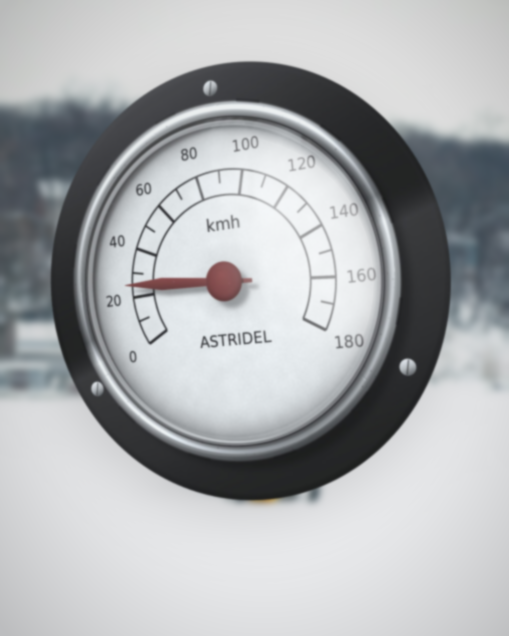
25 km/h
